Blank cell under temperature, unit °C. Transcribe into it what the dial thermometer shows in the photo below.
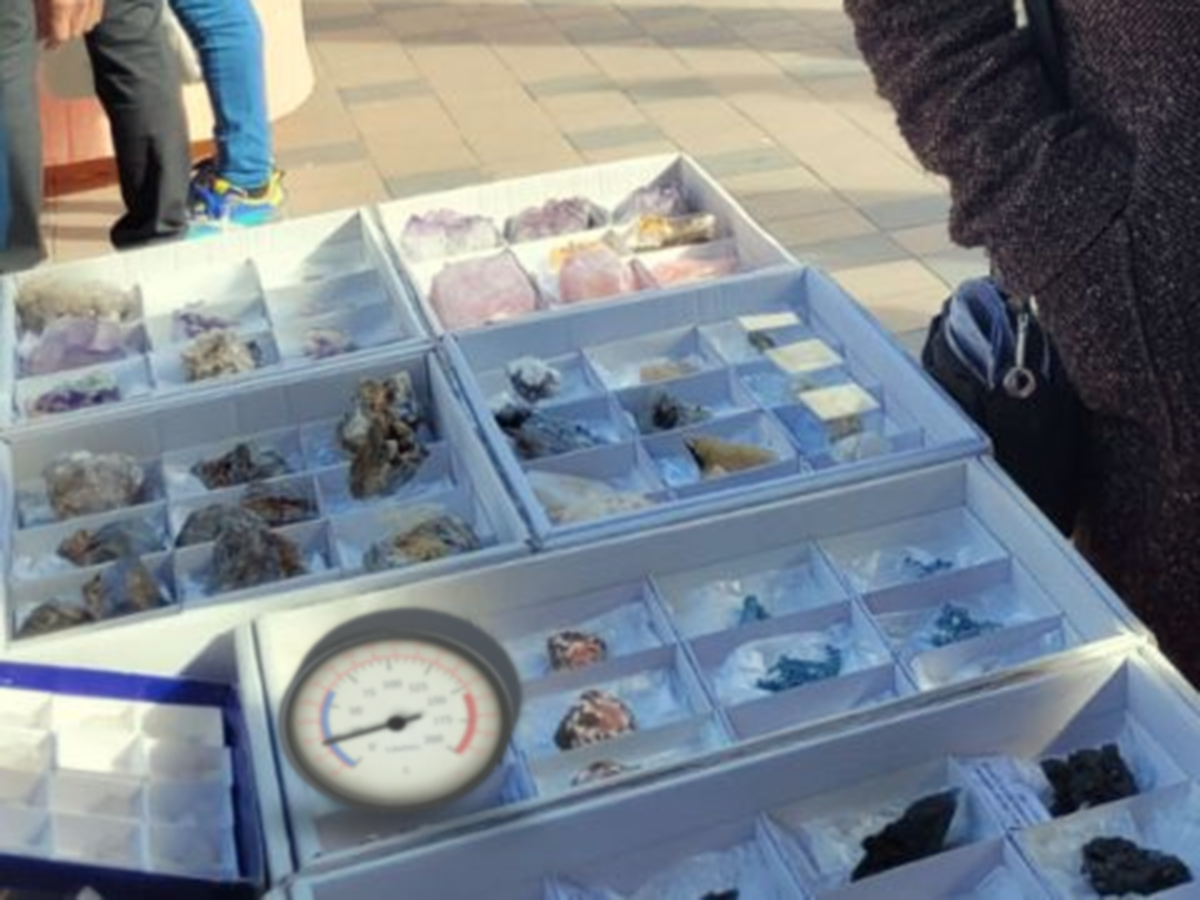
25 °C
